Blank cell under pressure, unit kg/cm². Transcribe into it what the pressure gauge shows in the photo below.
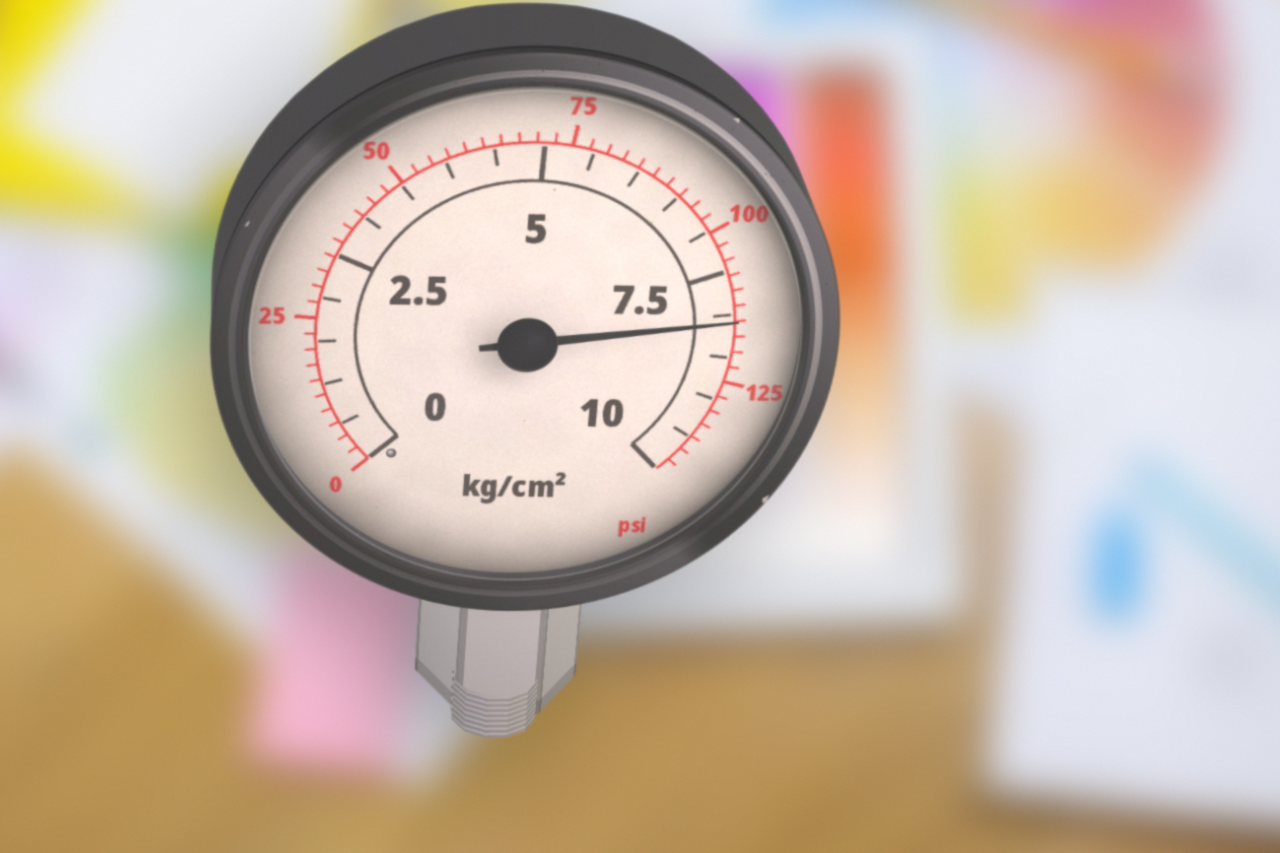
8 kg/cm²
